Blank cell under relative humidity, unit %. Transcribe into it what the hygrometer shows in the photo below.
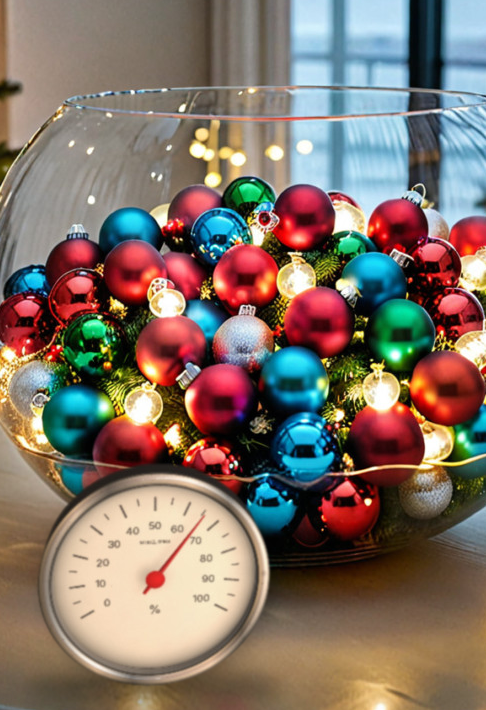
65 %
